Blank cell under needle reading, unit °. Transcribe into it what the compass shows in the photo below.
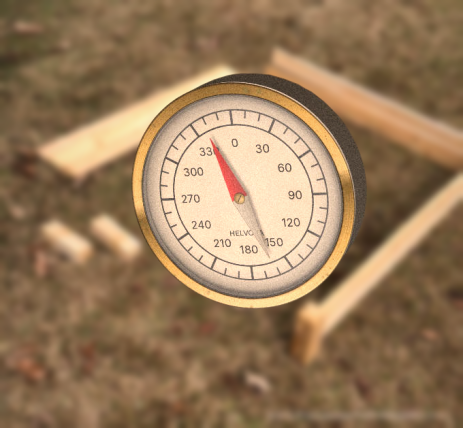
340 °
